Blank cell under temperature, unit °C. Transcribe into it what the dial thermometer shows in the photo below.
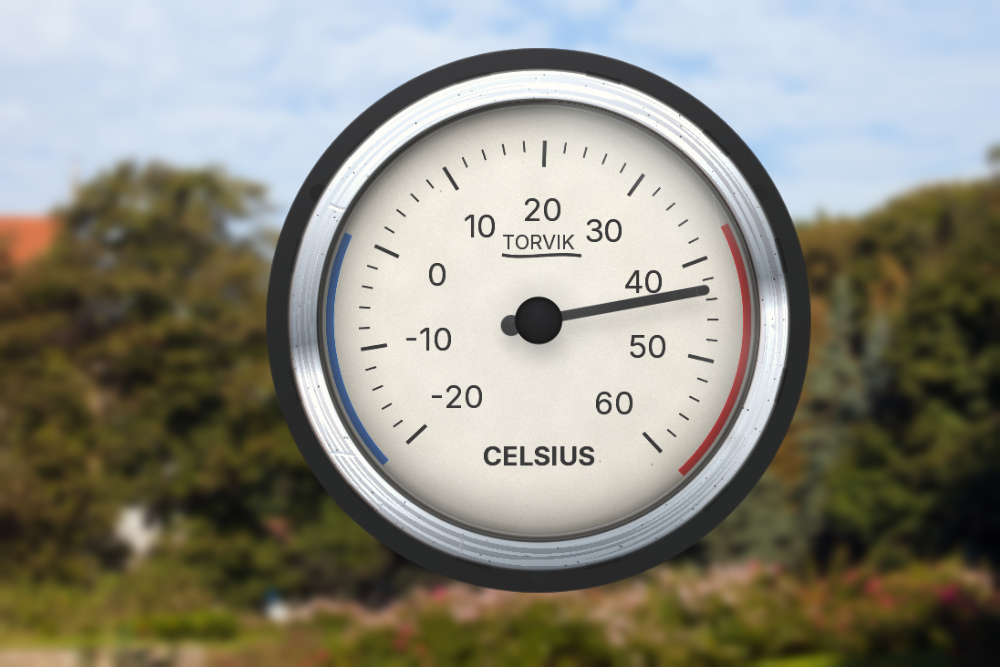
43 °C
